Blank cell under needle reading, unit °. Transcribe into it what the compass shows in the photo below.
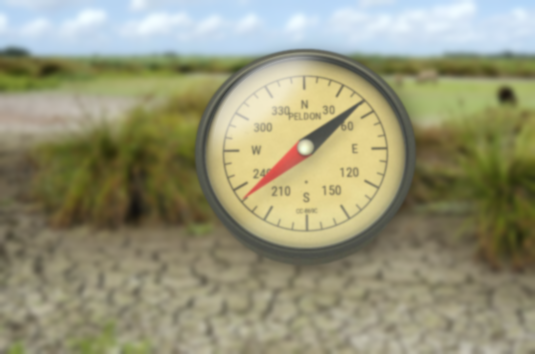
230 °
